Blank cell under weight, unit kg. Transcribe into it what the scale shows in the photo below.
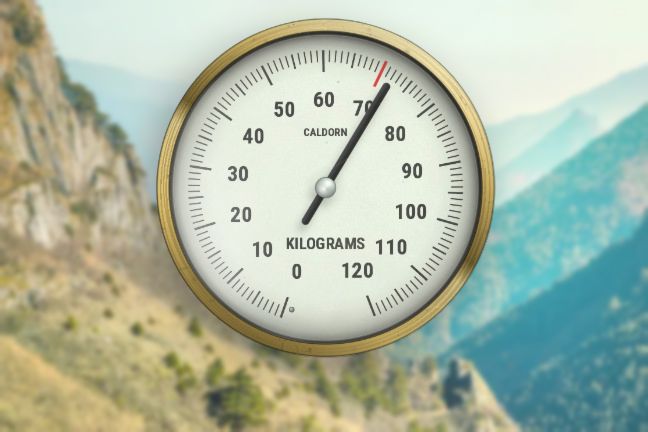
72 kg
